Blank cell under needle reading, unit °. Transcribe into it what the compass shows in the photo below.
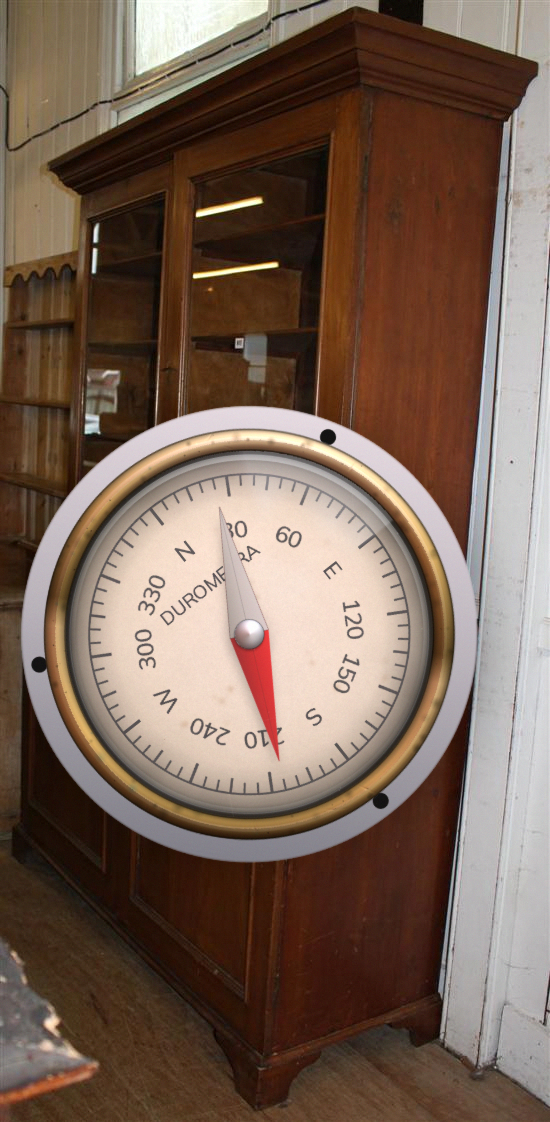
205 °
